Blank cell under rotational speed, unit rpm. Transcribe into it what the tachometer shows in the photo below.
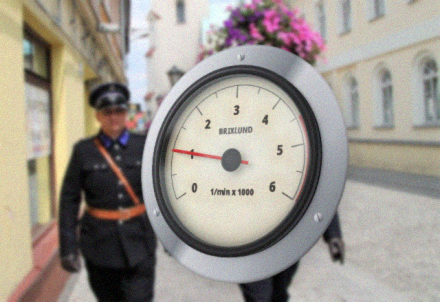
1000 rpm
